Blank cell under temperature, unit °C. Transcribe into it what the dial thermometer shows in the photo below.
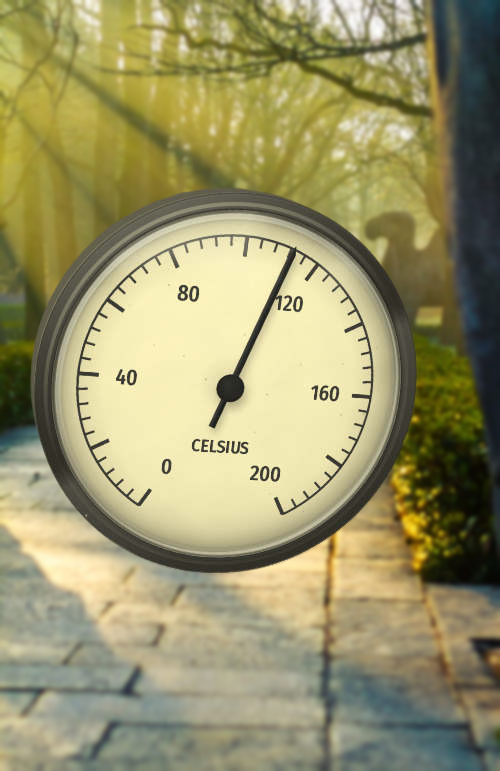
112 °C
